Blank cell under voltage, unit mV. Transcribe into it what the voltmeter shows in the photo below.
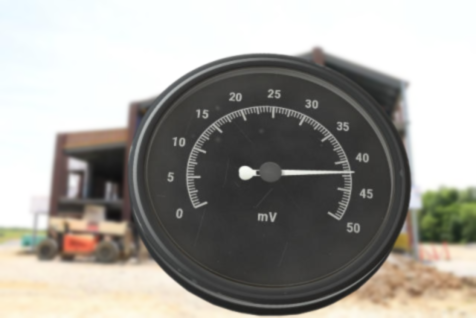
42.5 mV
